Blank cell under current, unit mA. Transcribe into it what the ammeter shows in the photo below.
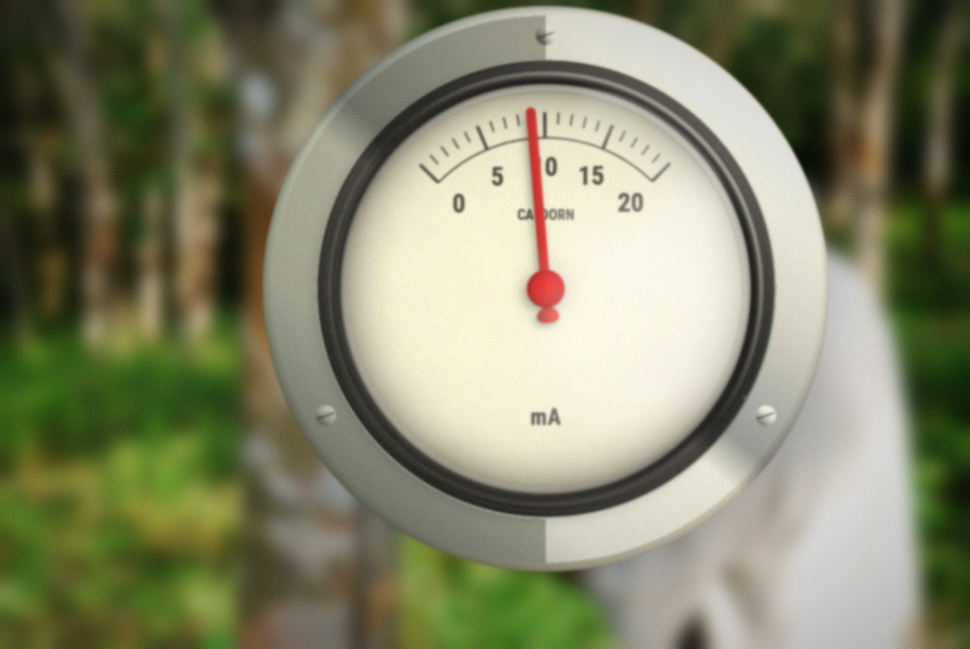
9 mA
